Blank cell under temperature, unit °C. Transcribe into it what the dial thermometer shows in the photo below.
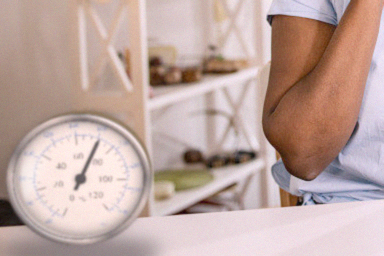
72 °C
